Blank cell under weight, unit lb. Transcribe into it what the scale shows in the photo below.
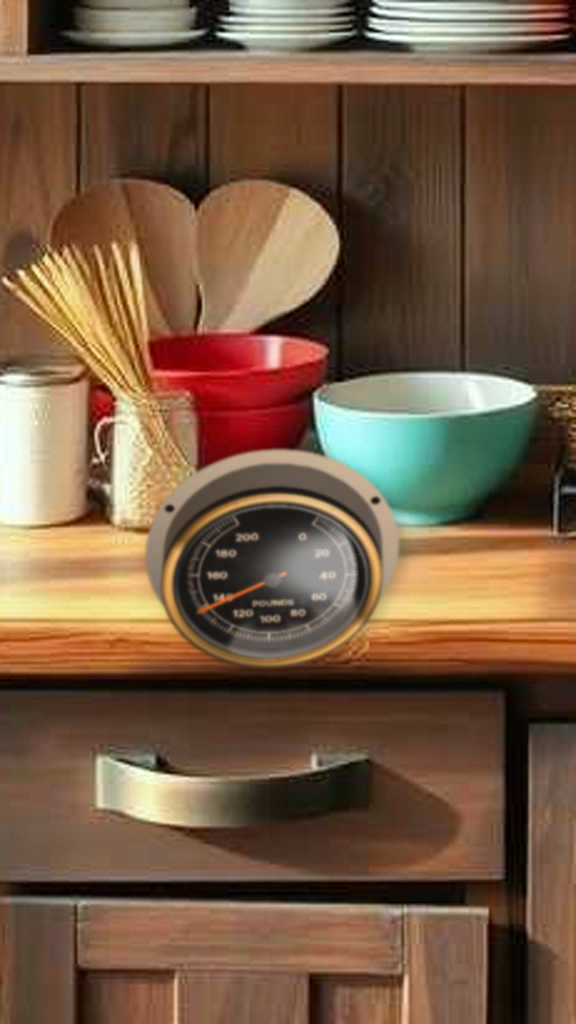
140 lb
